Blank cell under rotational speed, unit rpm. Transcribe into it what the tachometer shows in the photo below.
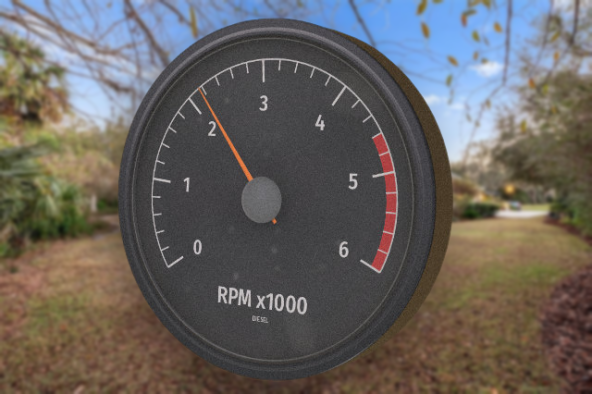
2200 rpm
